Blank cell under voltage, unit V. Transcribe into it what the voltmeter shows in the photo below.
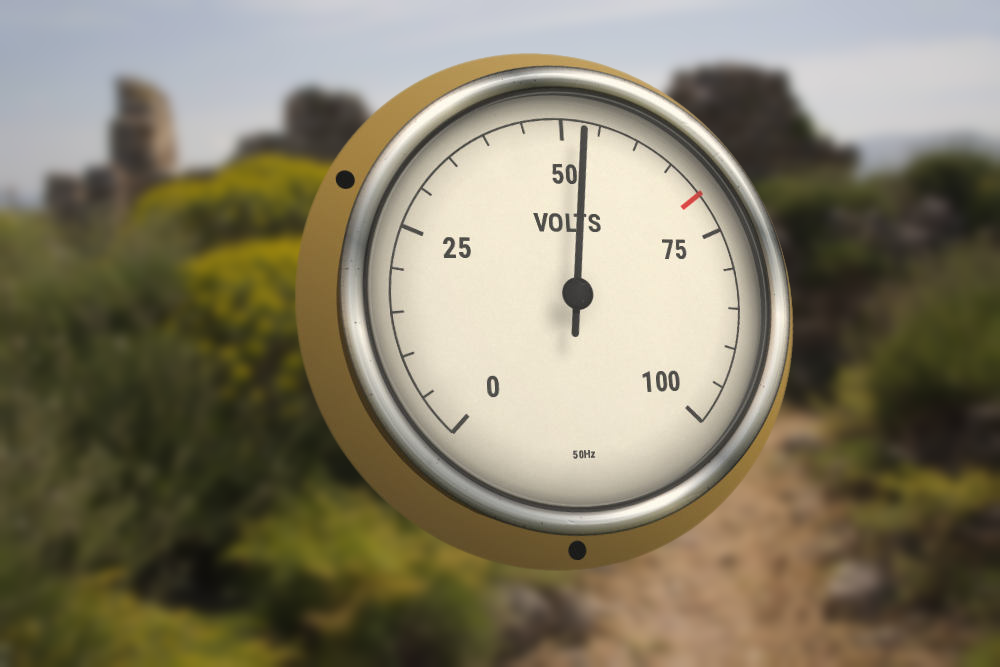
52.5 V
